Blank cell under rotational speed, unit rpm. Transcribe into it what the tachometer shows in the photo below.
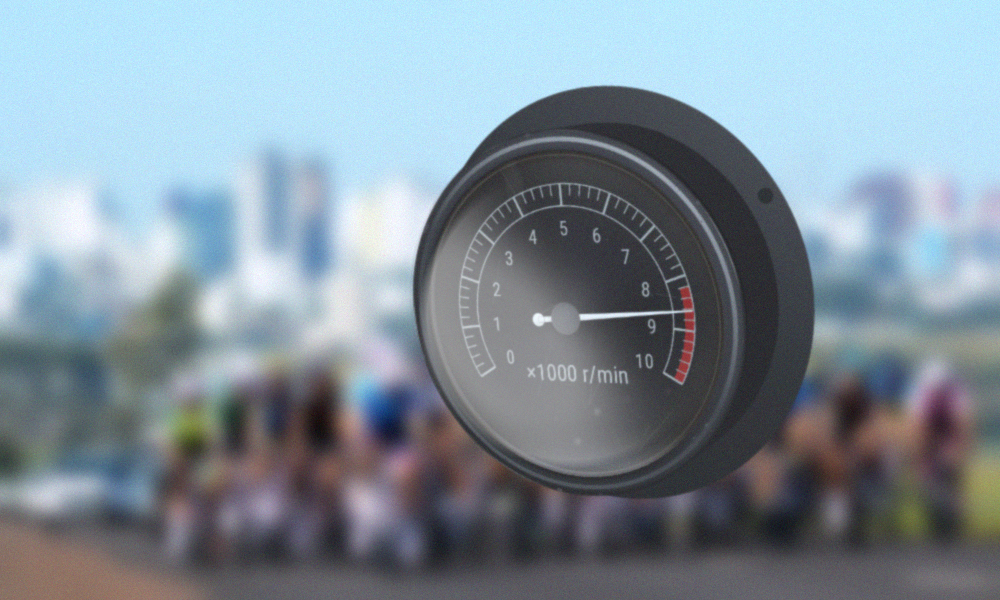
8600 rpm
